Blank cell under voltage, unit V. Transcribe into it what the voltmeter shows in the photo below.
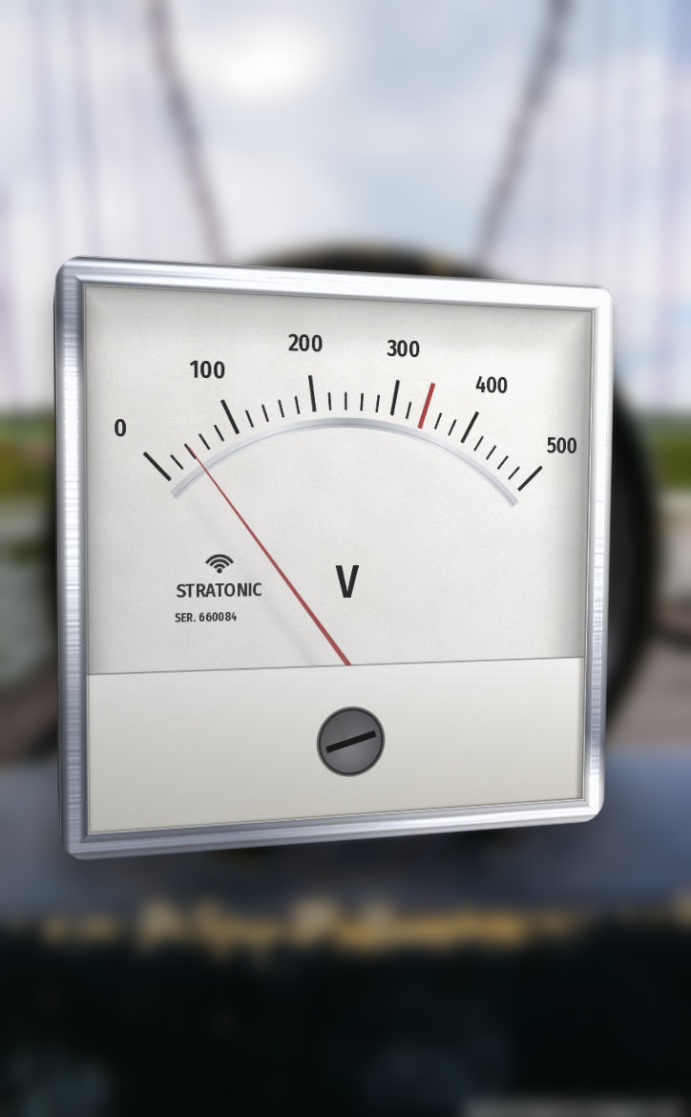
40 V
